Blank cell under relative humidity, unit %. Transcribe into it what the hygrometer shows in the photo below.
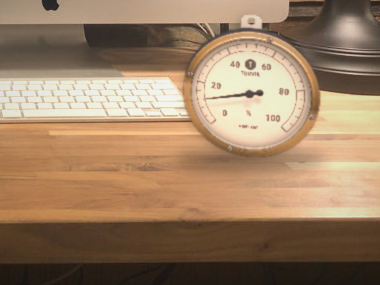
12 %
